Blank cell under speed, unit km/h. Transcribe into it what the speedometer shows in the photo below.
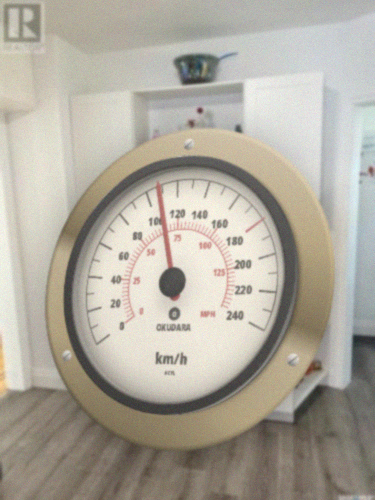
110 km/h
